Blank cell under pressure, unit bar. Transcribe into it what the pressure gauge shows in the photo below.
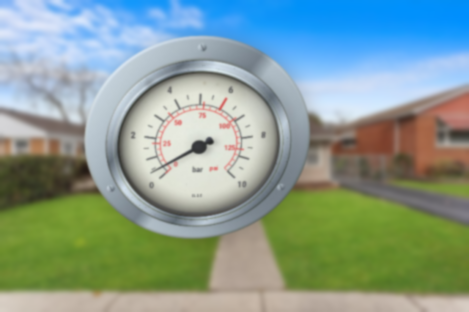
0.5 bar
